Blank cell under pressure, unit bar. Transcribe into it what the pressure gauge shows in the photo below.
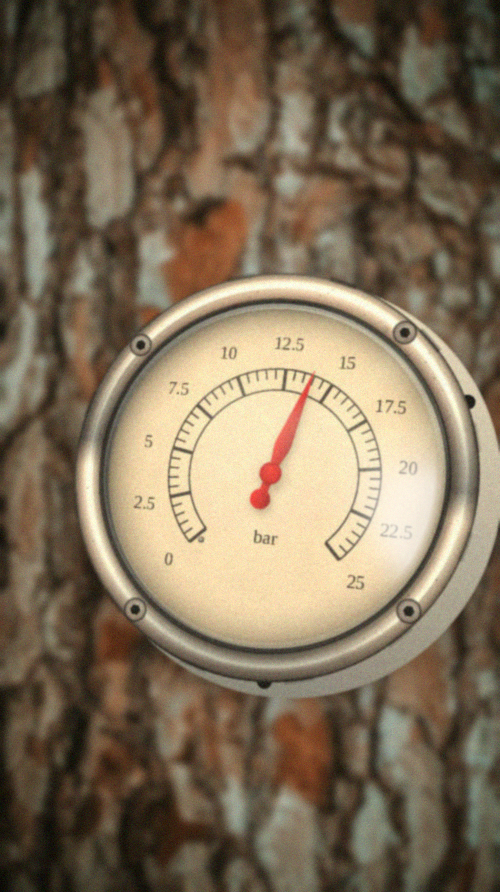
14 bar
